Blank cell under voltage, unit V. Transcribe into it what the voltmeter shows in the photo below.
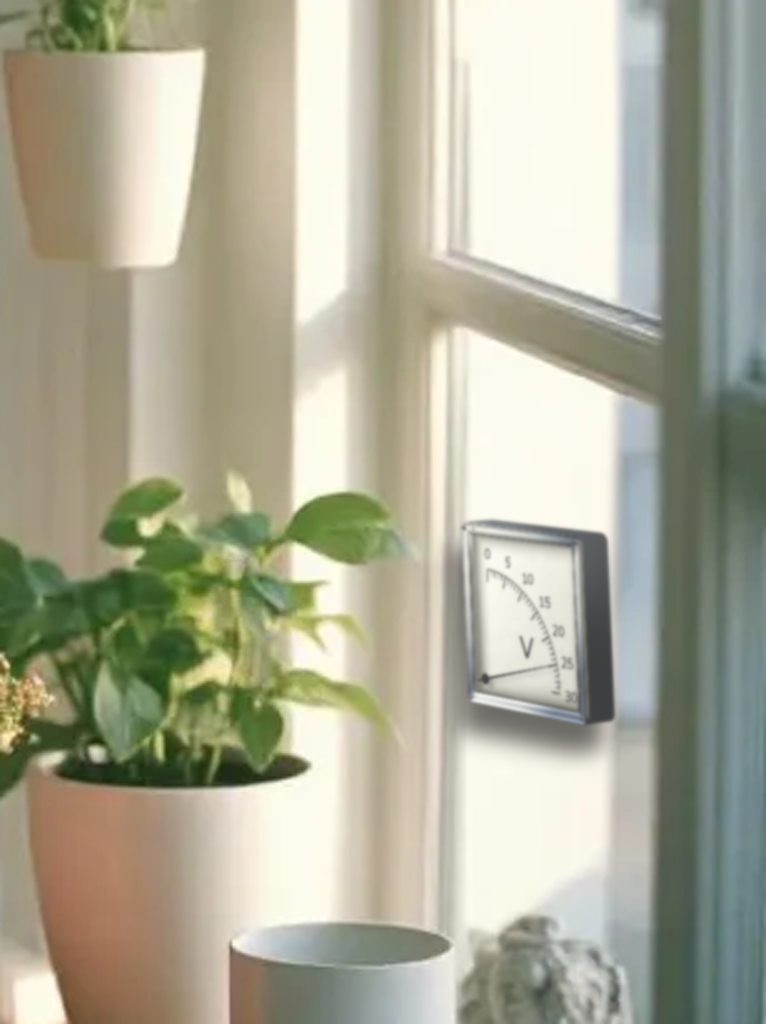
25 V
